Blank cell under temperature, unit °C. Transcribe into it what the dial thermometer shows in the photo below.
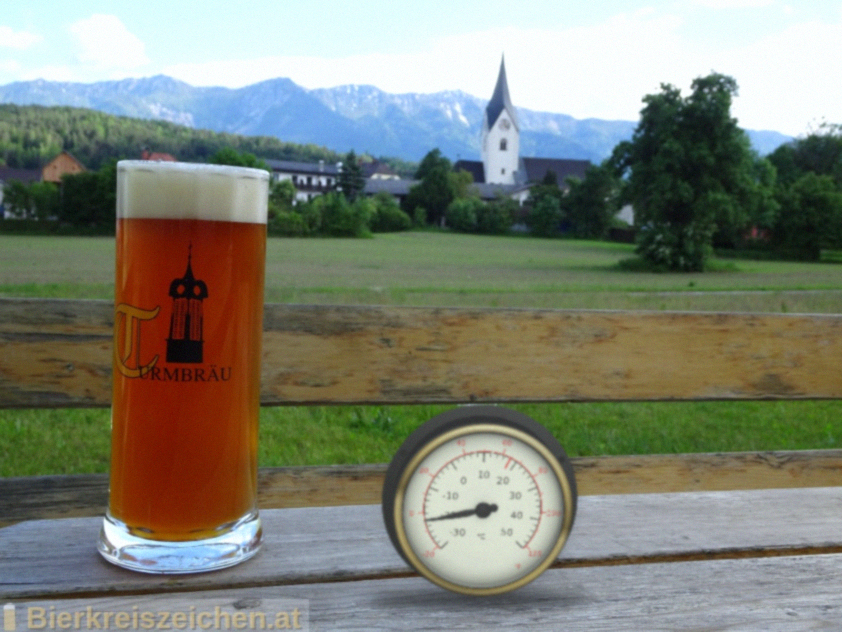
-20 °C
